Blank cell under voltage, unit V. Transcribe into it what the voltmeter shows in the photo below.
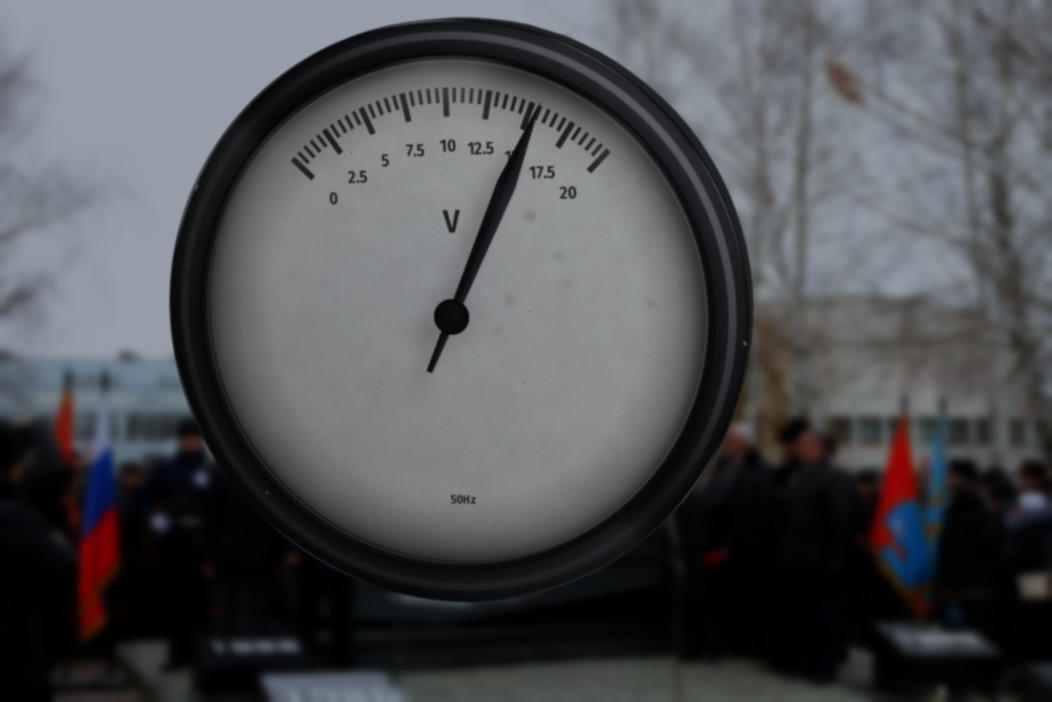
15.5 V
